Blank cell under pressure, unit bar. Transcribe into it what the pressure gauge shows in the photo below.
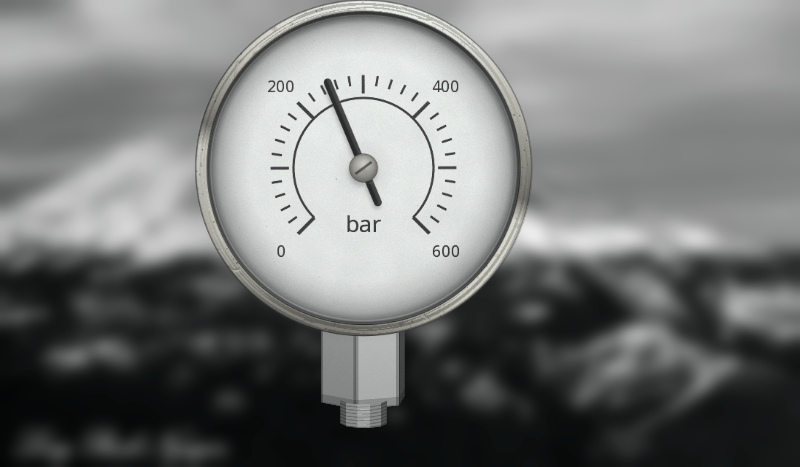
250 bar
